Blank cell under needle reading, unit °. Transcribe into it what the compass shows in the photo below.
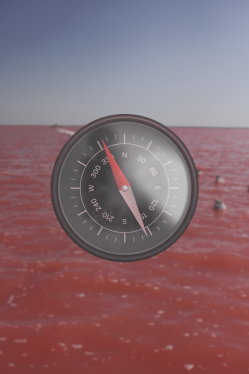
335 °
